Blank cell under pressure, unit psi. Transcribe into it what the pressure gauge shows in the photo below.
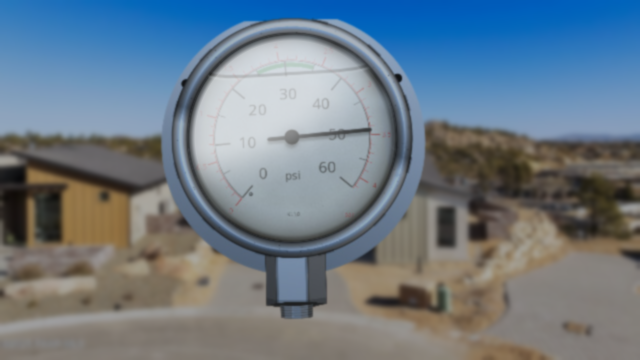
50 psi
